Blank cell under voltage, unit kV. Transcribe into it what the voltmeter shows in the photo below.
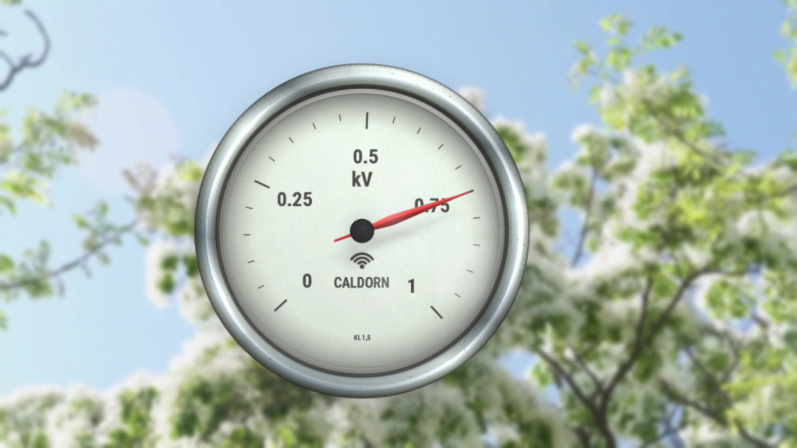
0.75 kV
